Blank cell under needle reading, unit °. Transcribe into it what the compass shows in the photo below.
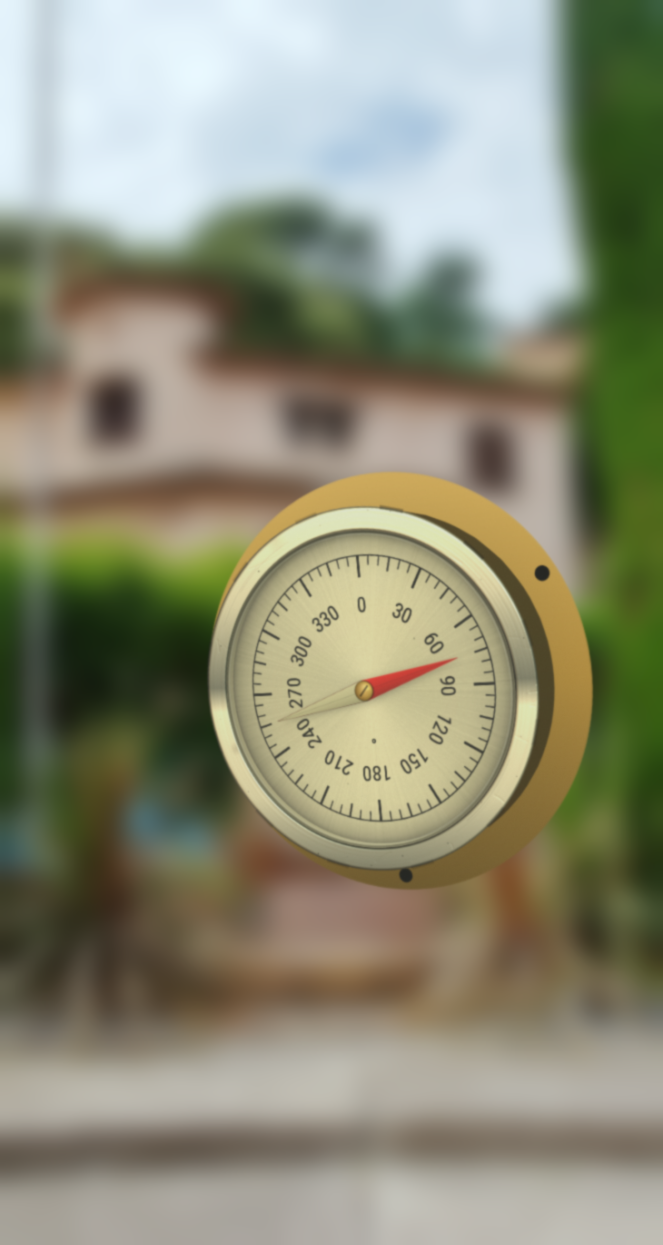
75 °
